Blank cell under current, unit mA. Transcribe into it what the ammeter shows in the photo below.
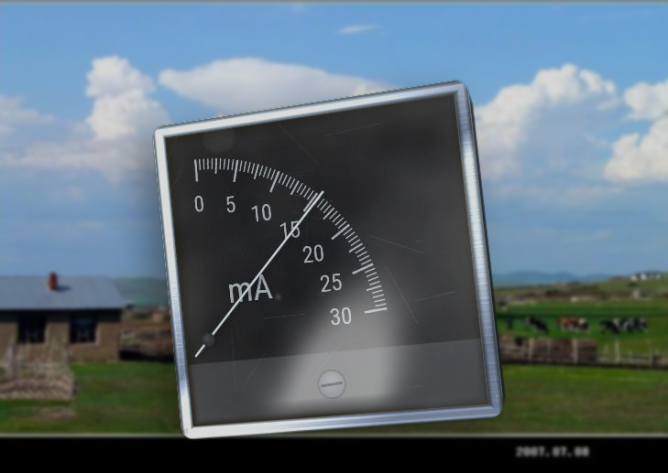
15.5 mA
